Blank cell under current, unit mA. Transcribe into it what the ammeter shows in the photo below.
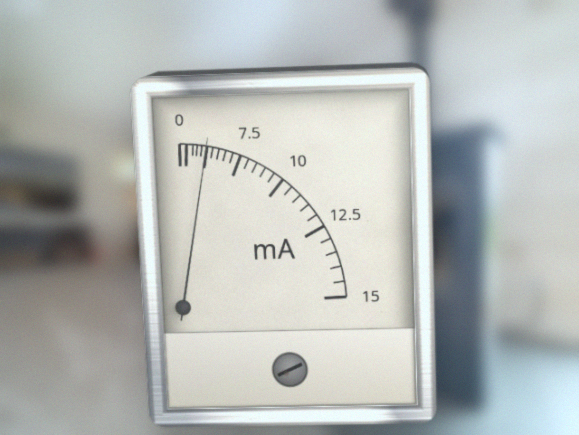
5 mA
